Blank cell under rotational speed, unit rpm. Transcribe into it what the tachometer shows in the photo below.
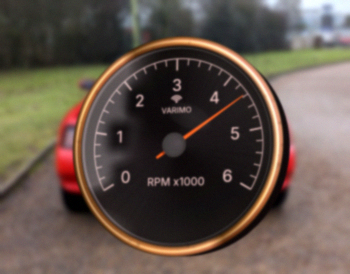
4400 rpm
